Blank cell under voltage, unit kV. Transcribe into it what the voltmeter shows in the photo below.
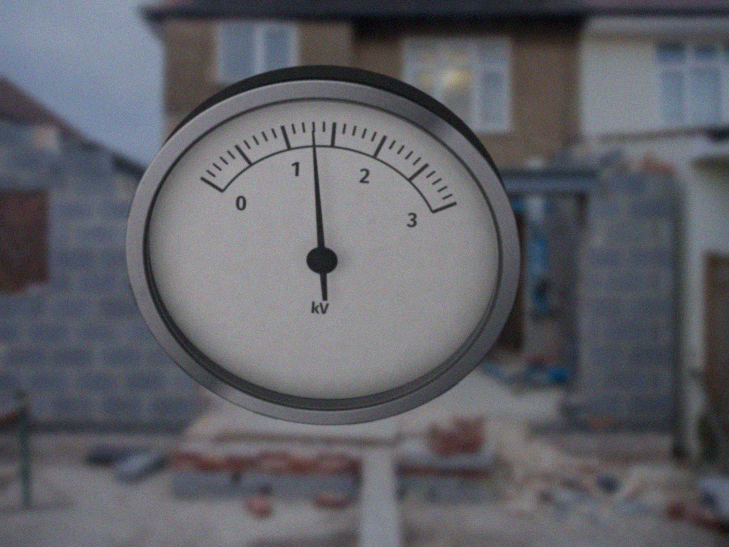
1.3 kV
